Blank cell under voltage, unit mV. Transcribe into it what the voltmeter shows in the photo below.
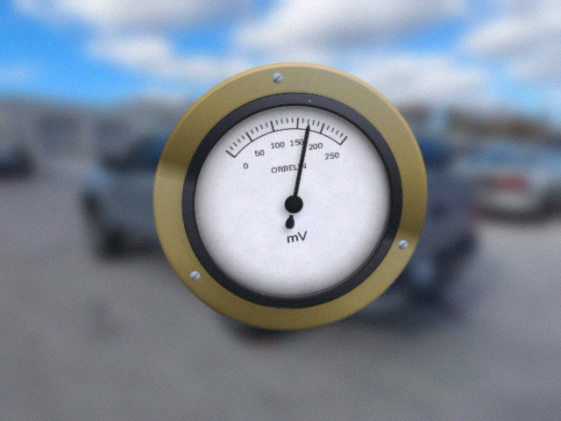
170 mV
